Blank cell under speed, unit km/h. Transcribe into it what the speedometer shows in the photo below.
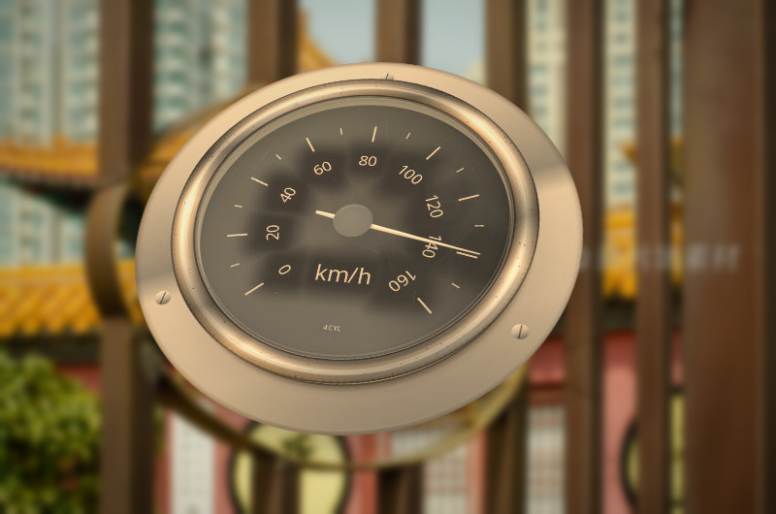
140 km/h
